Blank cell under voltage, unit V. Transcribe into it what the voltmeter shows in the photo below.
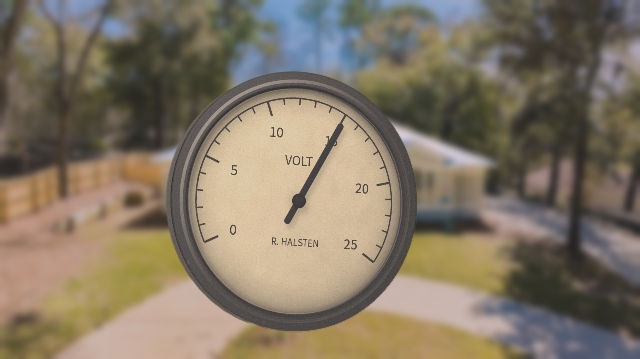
15 V
